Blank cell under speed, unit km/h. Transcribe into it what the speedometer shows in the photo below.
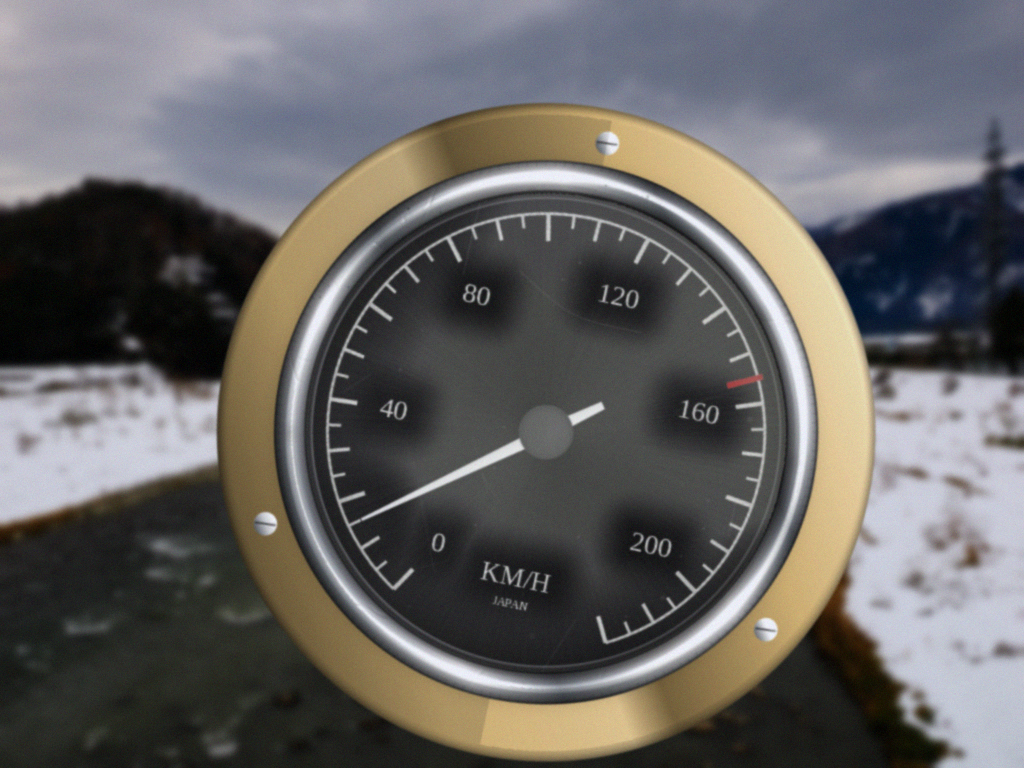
15 km/h
